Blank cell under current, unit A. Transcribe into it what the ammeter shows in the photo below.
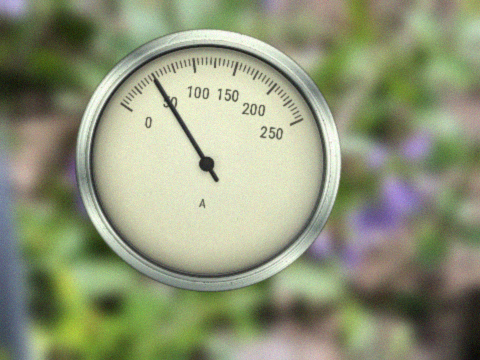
50 A
